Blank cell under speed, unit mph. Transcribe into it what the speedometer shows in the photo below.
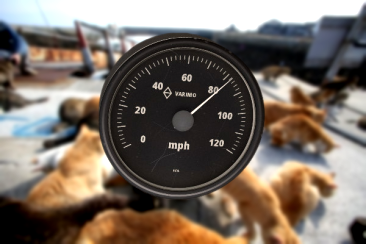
82 mph
